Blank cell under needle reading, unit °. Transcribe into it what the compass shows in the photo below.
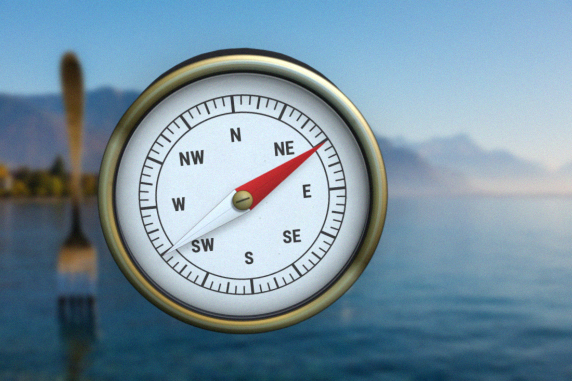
60 °
